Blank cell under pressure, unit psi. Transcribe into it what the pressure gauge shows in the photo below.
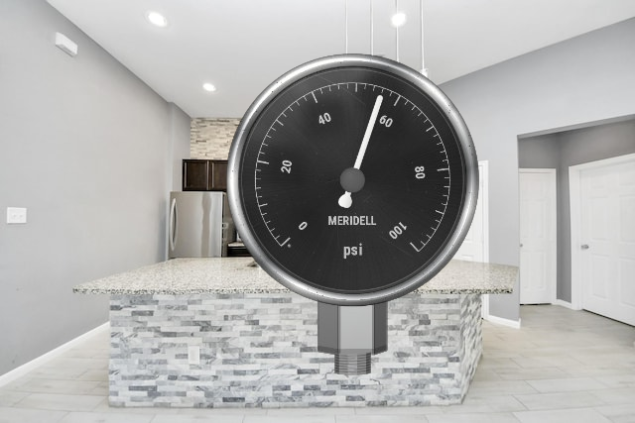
56 psi
